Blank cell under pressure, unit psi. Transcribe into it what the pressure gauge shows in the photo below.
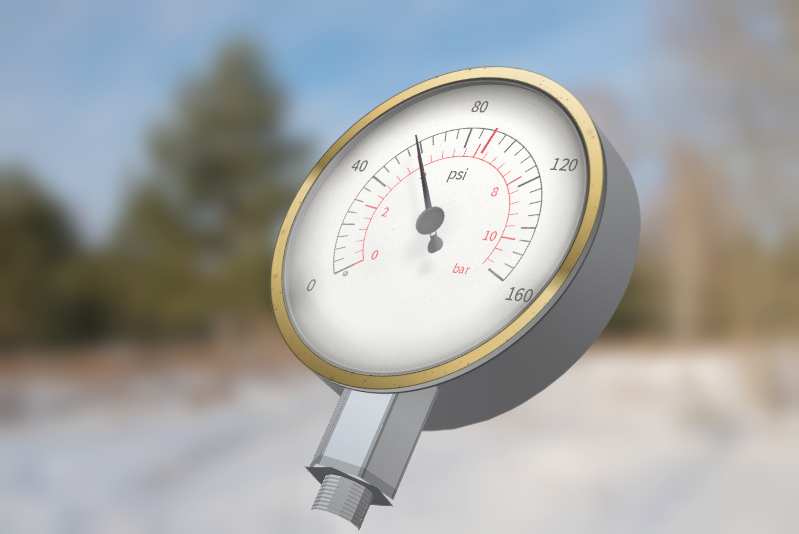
60 psi
